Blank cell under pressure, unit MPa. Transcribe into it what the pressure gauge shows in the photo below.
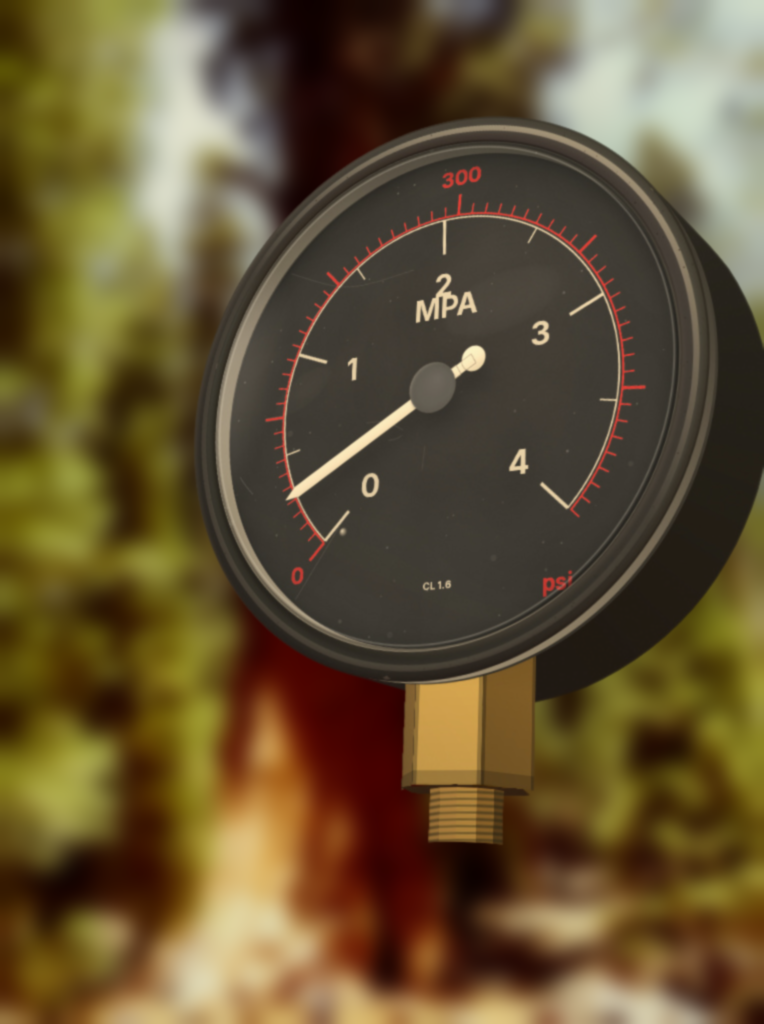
0.25 MPa
